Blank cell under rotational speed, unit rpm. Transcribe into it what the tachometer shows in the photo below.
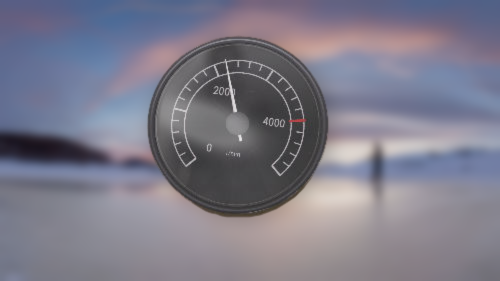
2200 rpm
